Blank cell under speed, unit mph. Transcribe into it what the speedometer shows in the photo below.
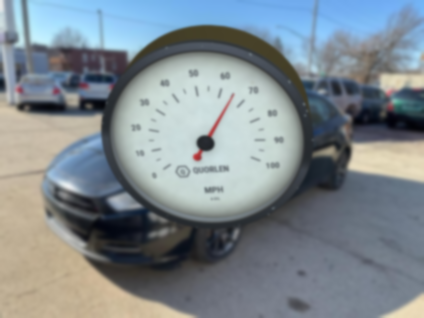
65 mph
